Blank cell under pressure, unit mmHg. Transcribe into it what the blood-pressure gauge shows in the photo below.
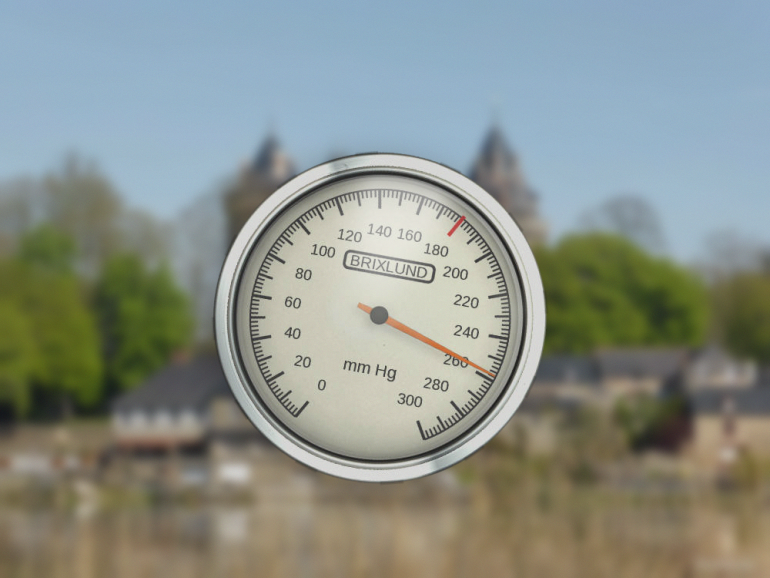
258 mmHg
